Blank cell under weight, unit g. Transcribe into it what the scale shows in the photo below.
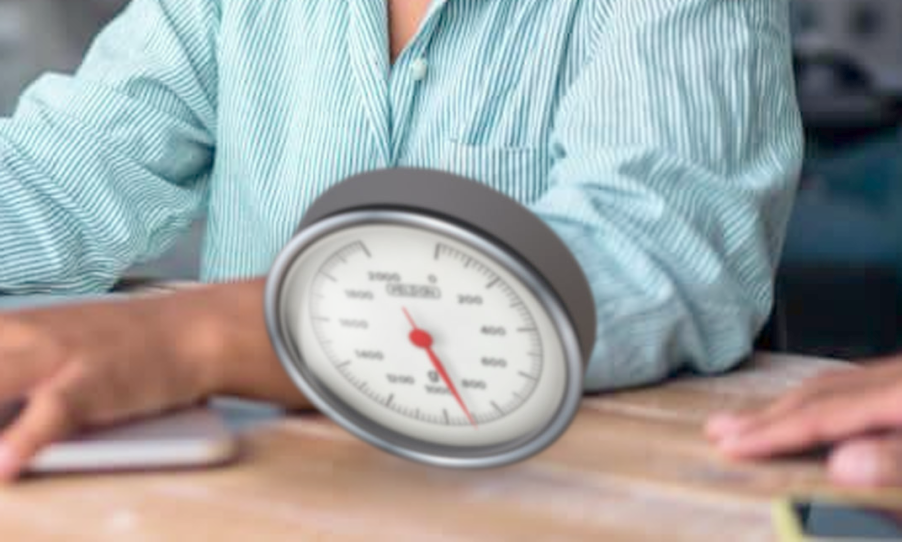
900 g
